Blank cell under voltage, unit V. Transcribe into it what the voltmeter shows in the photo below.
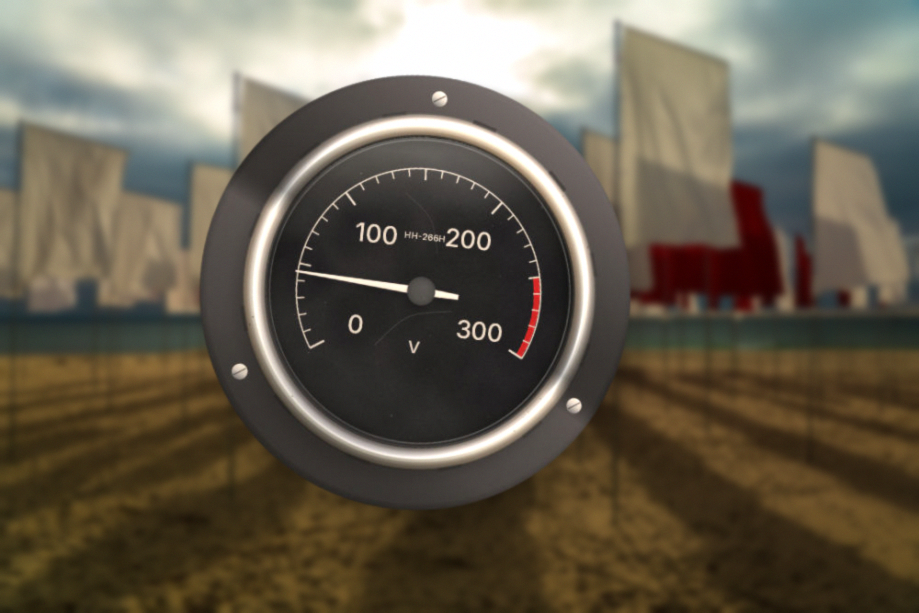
45 V
